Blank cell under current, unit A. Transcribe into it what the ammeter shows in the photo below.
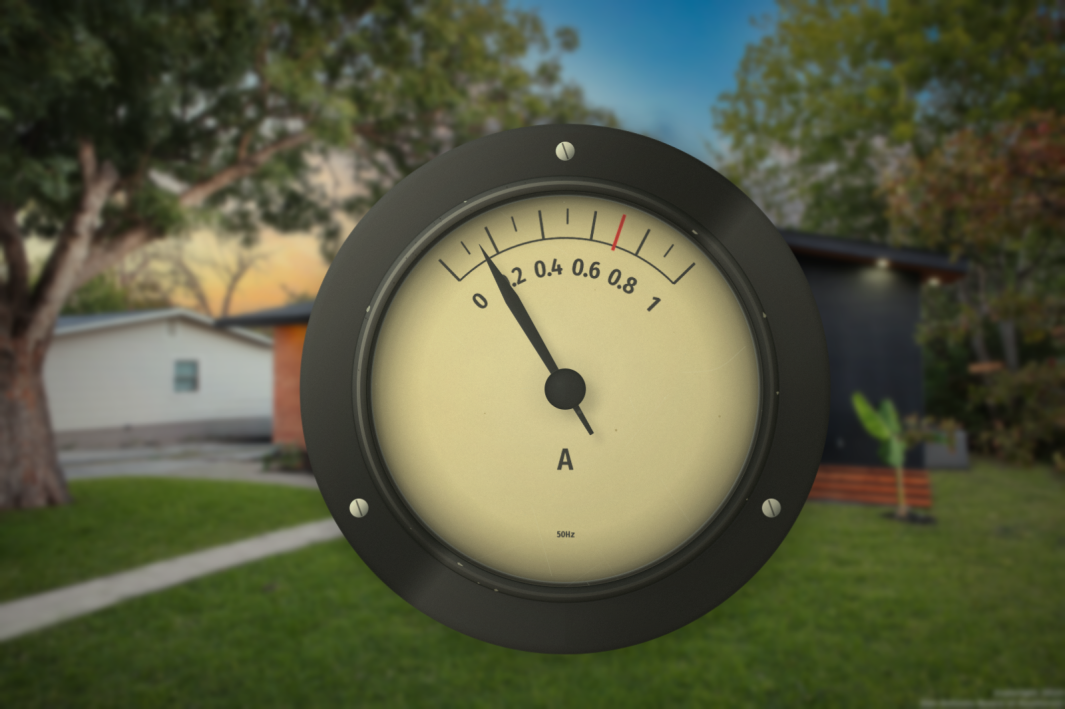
0.15 A
